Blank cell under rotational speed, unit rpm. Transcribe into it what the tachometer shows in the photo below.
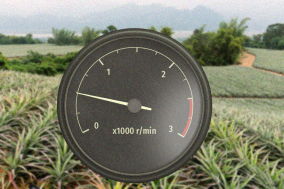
500 rpm
